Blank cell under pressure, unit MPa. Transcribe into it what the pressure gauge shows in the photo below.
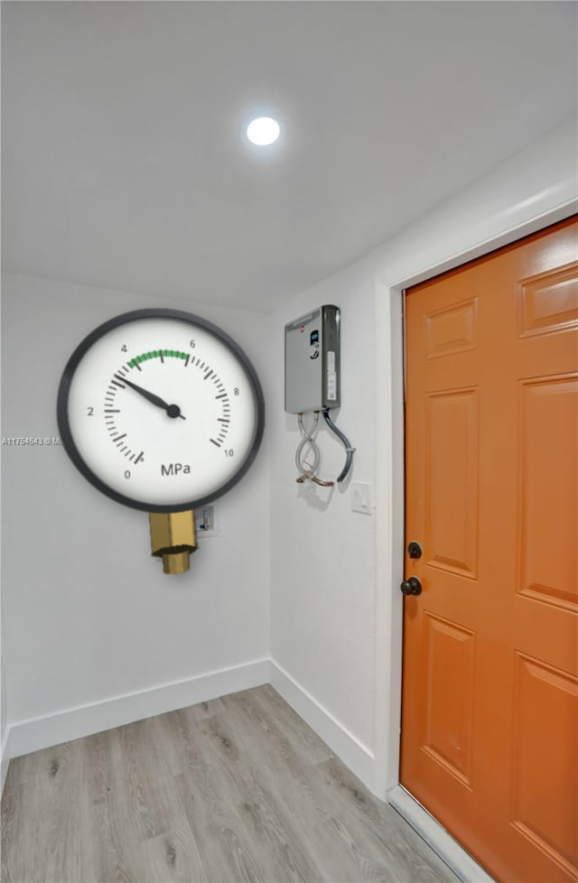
3.2 MPa
